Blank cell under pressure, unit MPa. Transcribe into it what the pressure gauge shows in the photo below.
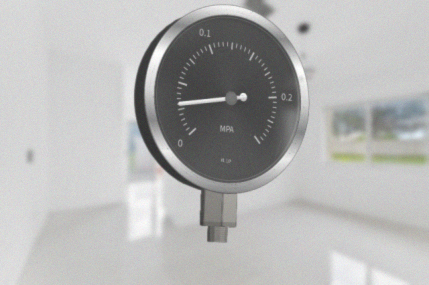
0.03 MPa
